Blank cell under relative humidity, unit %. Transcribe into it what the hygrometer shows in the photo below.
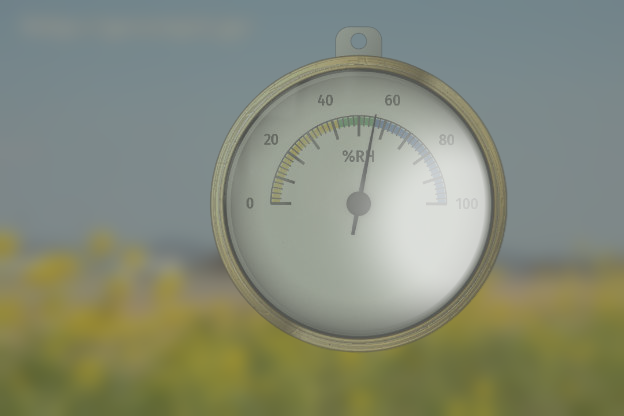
56 %
